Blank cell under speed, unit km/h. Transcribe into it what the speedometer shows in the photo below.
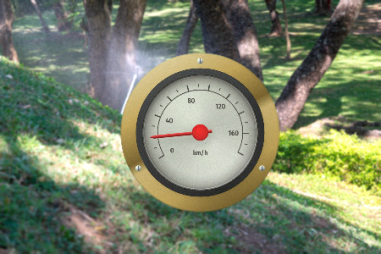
20 km/h
